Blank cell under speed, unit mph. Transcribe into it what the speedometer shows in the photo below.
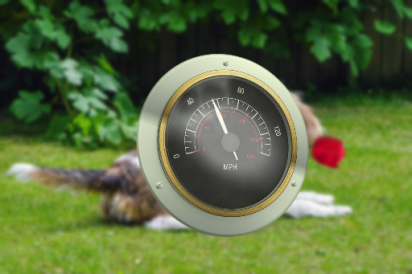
55 mph
